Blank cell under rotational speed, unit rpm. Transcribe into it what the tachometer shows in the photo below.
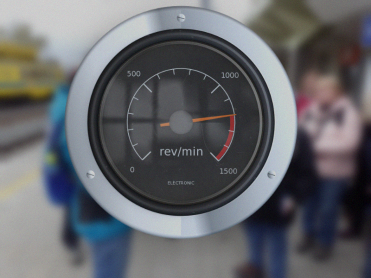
1200 rpm
